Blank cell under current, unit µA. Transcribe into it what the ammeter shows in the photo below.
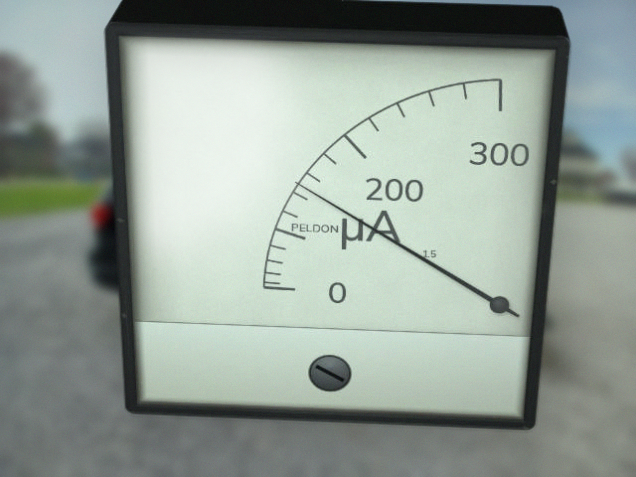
150 µA
